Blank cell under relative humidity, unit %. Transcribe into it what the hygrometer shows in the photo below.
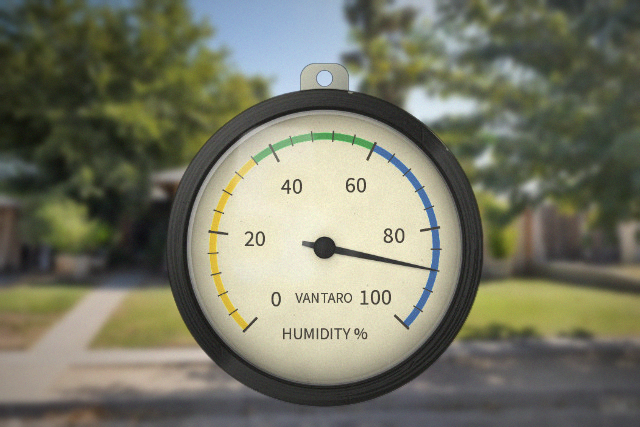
88 %
